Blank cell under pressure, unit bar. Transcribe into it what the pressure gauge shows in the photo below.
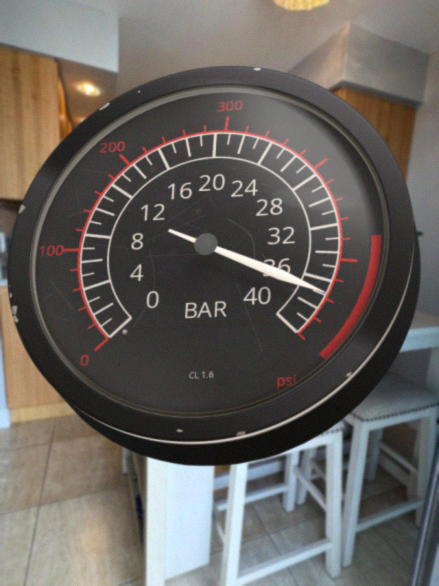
37 bar
